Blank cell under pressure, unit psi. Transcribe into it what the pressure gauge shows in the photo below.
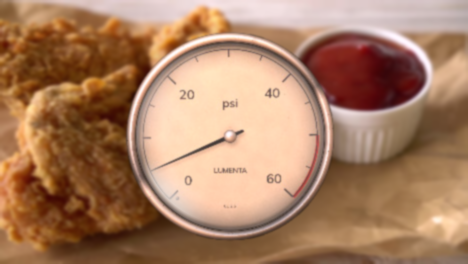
5 psi
